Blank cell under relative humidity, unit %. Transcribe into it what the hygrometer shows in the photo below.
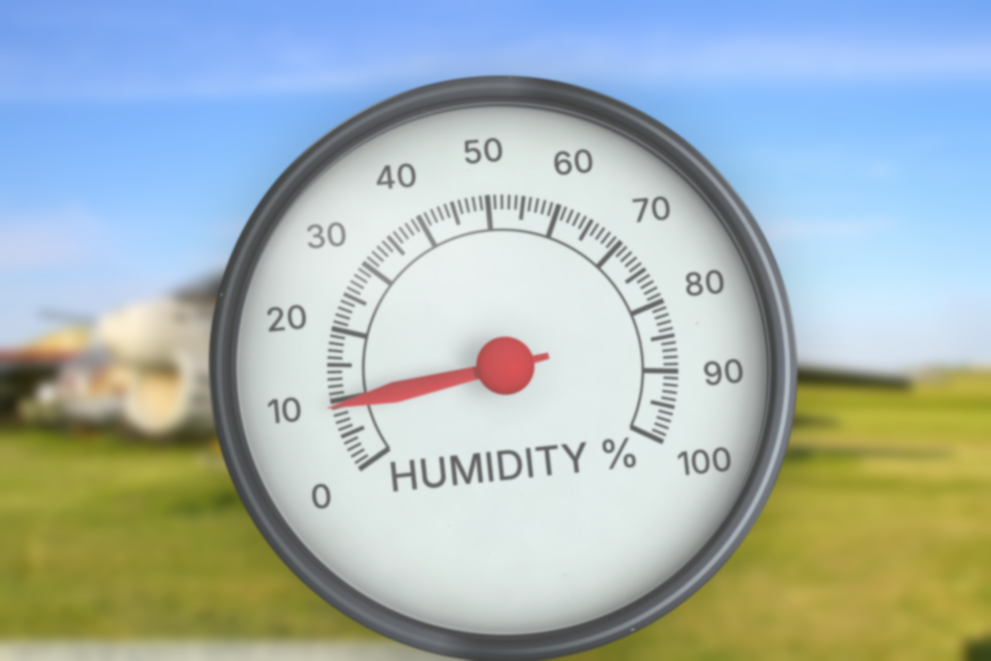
9 %
